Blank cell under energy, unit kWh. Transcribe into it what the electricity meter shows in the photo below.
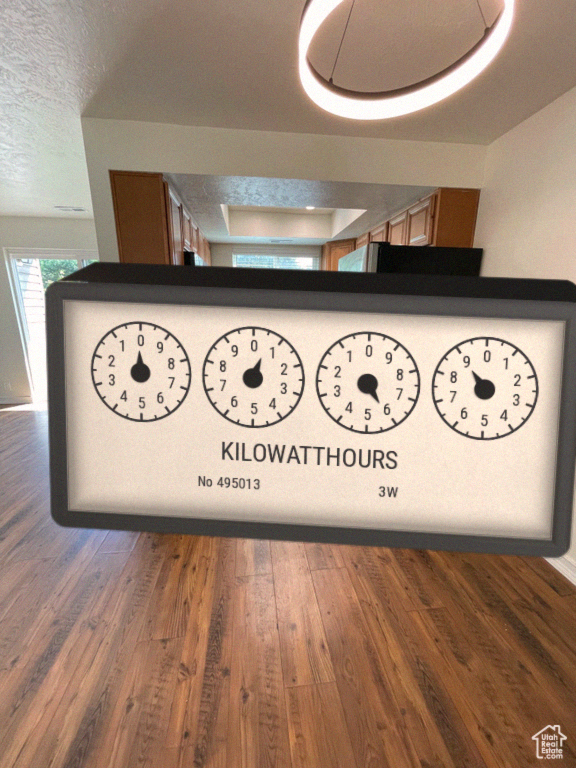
59 kWh
